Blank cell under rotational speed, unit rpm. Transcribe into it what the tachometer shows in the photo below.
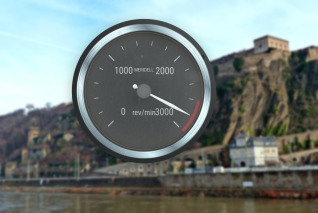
2800 rpm
